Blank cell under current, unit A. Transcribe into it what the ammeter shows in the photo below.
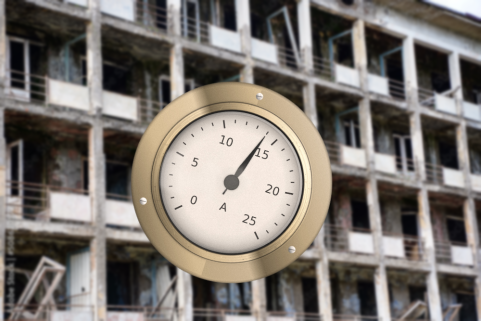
14 A
